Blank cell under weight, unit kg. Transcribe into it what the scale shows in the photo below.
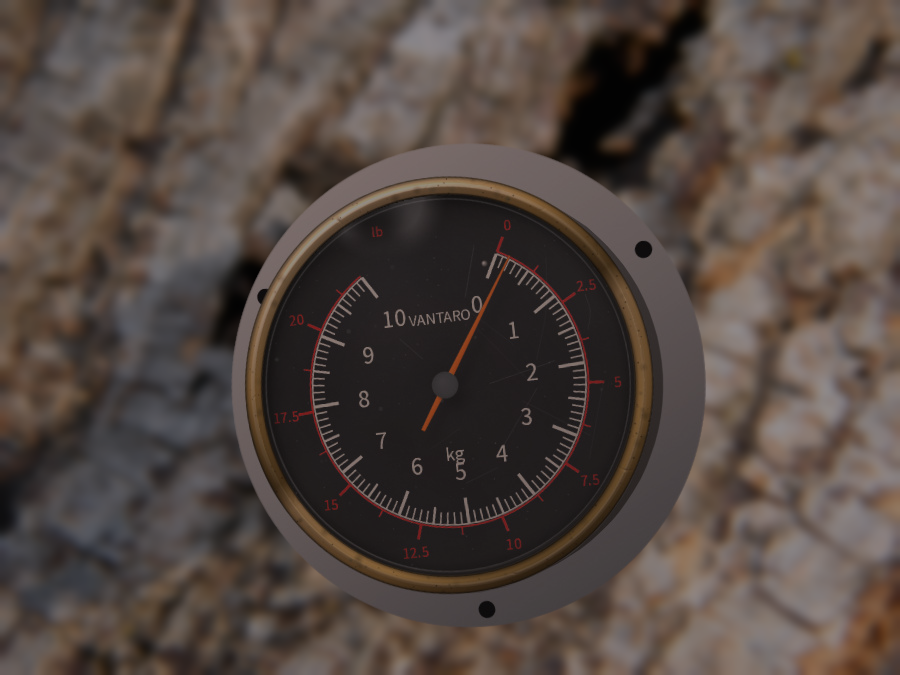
0.2 kg
